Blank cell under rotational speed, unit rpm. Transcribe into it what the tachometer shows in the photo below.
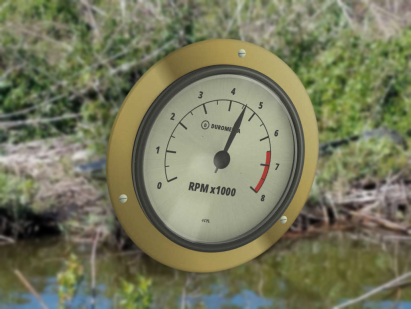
4500 rpm
